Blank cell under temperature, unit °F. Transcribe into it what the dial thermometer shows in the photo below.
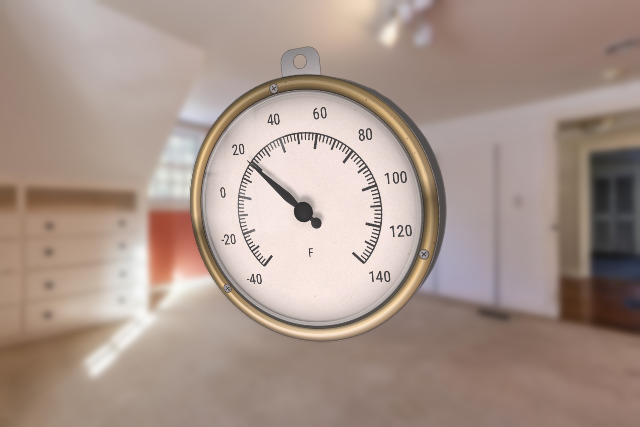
20 °F
